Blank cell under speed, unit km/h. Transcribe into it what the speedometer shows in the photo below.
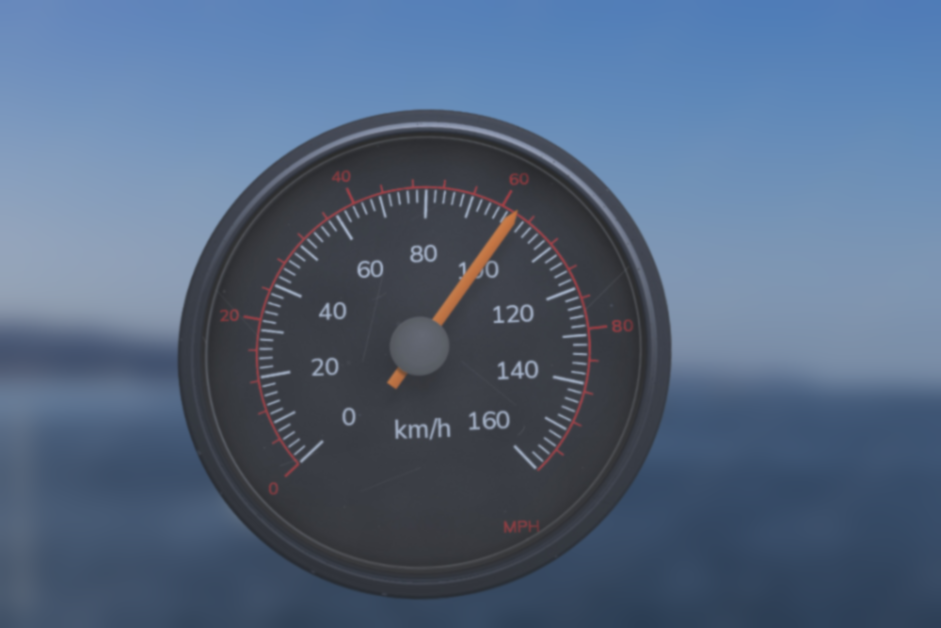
100 km/h
